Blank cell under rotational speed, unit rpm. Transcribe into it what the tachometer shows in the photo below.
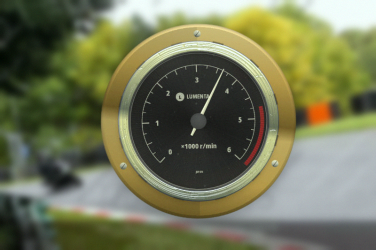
3625 rpm
